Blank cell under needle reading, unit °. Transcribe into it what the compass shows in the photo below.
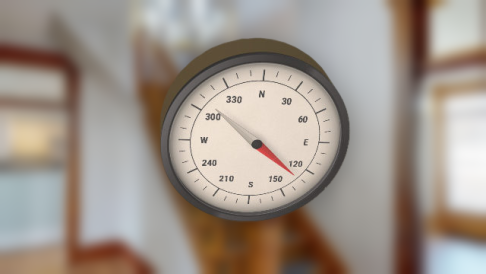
130 °
